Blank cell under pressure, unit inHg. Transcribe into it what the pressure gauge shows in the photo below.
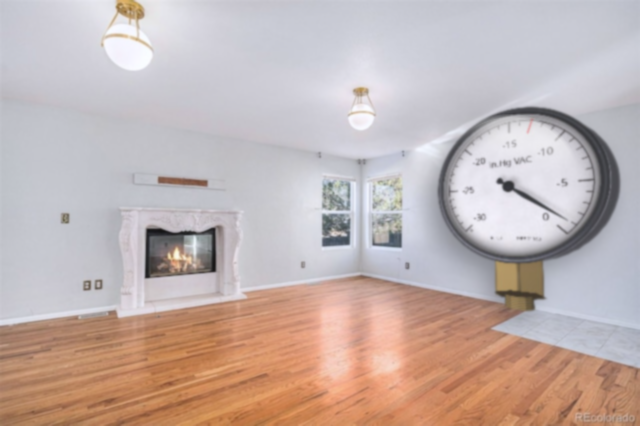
-1 inHg
